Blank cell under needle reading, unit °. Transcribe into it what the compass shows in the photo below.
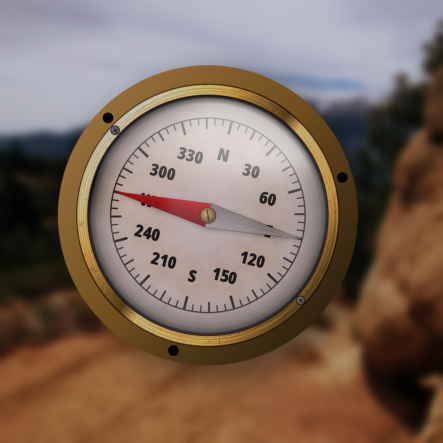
270 °
